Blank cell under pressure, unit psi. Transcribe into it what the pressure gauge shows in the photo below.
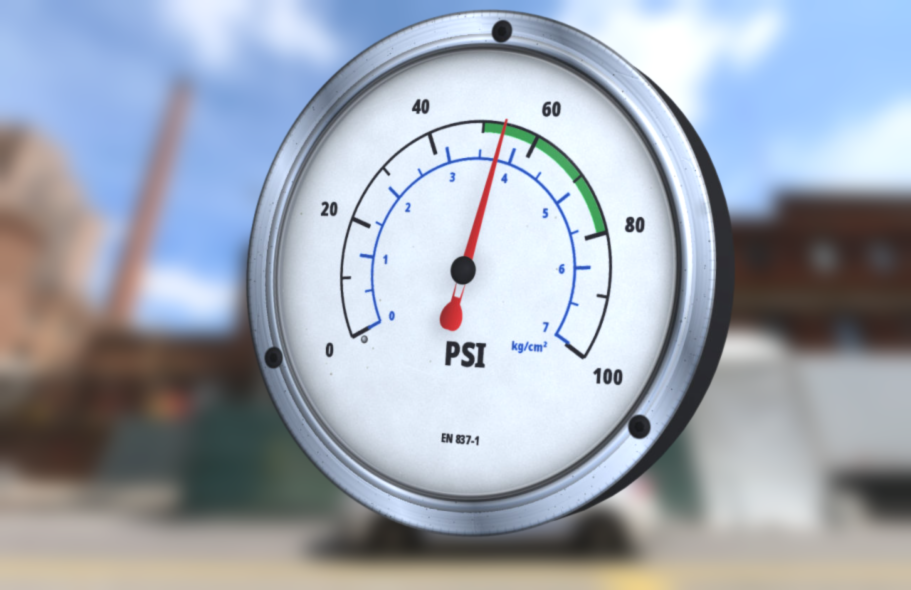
55 psi
